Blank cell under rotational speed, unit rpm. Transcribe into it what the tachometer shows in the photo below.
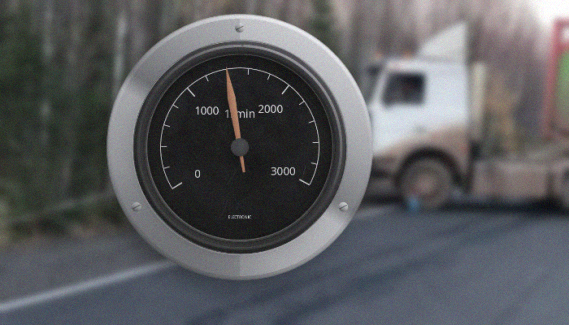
1400 rpm
